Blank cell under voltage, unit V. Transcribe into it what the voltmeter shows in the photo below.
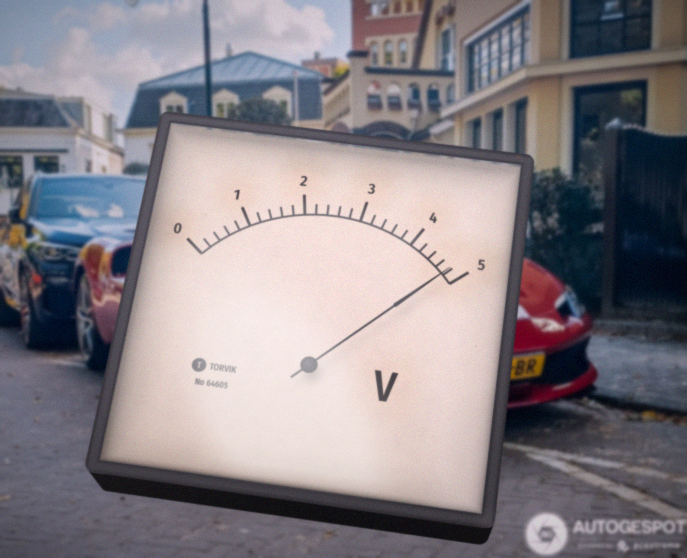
4.8 V
